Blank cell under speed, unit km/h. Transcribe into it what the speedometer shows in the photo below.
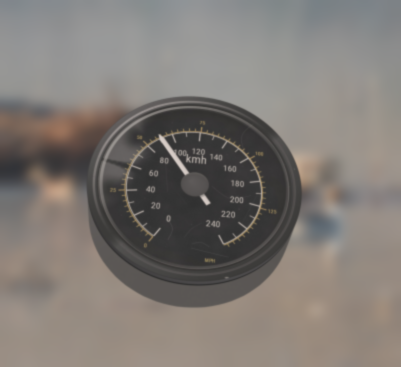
90 km/h
